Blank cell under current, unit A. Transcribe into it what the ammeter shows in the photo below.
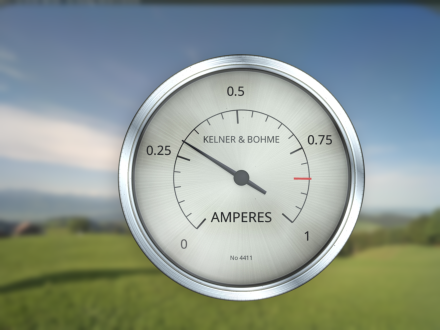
0.3 A
